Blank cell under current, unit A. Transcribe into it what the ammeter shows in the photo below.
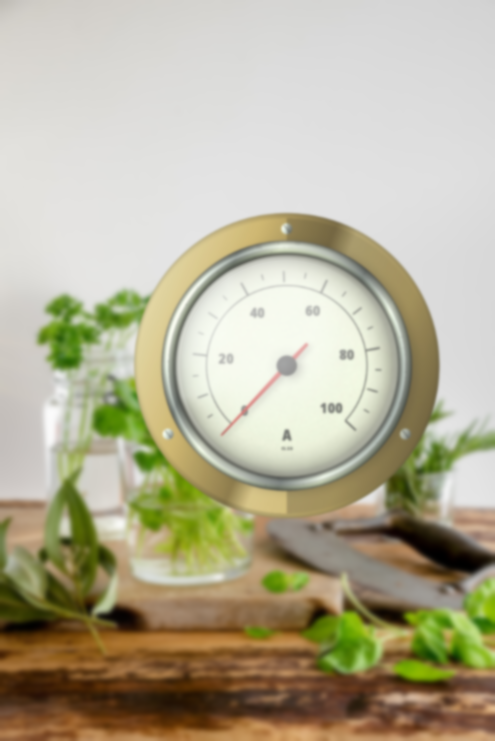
0 A
